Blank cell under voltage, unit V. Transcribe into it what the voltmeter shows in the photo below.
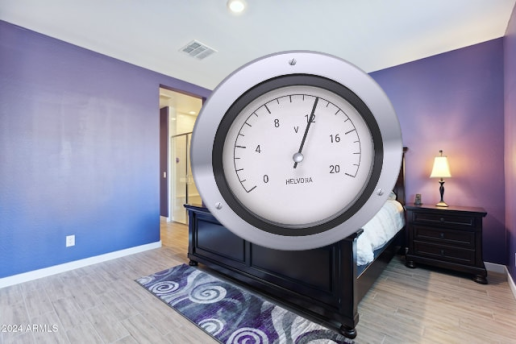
12 V
